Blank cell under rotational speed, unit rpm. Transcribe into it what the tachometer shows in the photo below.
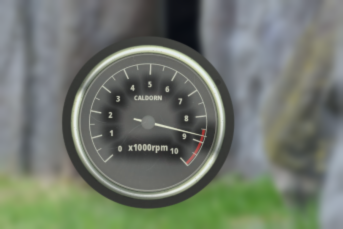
8750 rpm
